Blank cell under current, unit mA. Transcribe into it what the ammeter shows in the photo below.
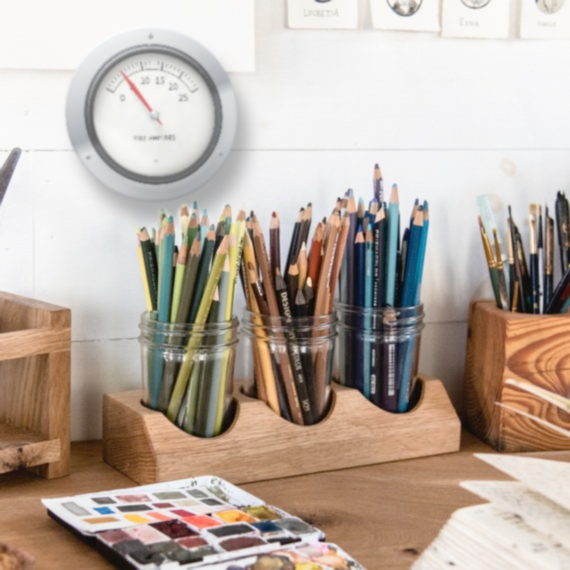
5 mA
